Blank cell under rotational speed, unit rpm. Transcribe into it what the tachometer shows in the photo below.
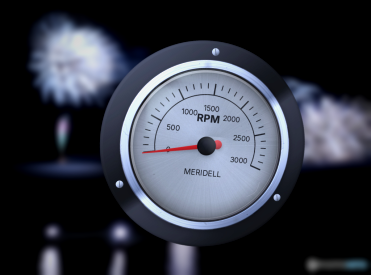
0 rpm
